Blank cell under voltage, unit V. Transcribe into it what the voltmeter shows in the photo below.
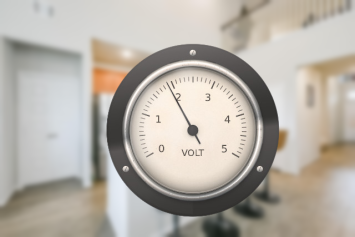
1.9 V
